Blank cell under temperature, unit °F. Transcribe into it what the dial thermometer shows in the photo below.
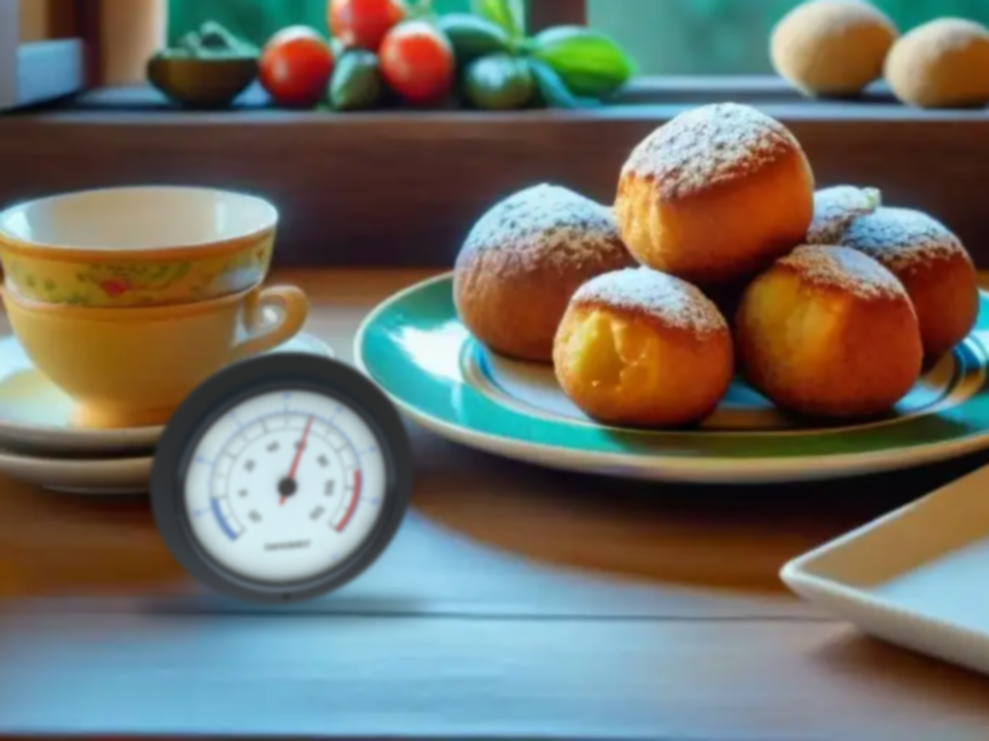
60 °F
